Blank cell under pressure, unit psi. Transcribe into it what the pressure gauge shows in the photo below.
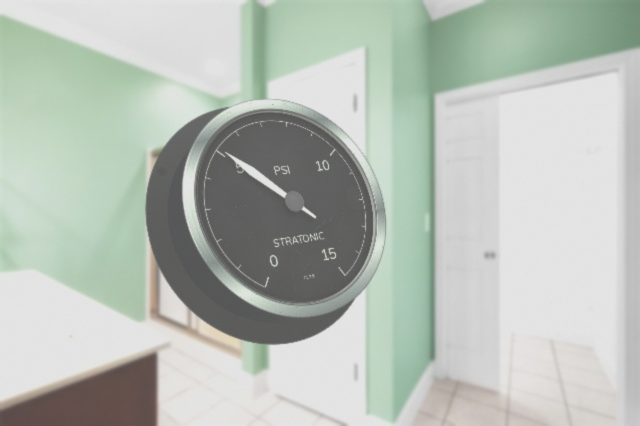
5 psi
